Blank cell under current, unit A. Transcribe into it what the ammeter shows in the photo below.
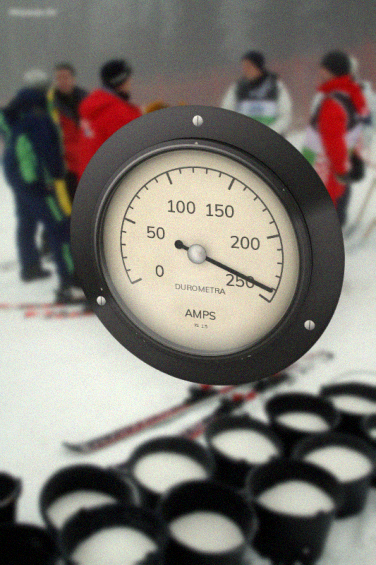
240 A
